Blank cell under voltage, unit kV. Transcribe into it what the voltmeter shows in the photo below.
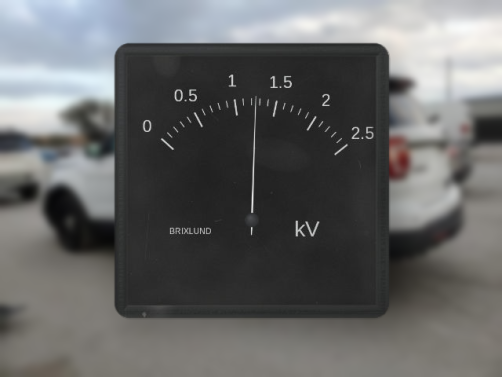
1.25 kV
